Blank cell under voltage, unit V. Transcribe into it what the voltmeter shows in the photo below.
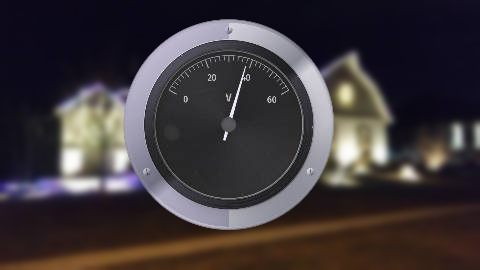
38 V
